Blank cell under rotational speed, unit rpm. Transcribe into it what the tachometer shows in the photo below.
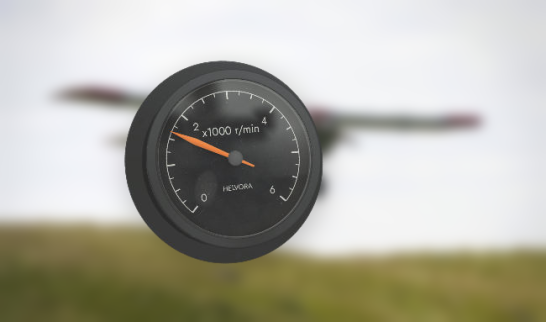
1625 rpm
